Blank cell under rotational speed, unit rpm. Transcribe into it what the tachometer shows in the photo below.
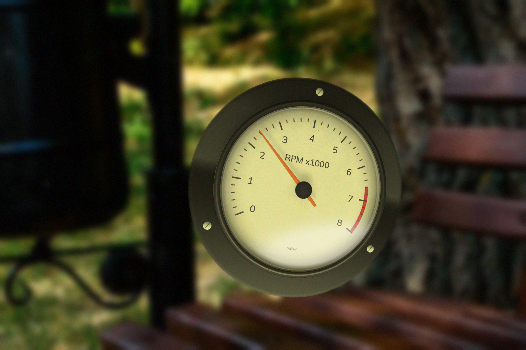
2400 rpm
